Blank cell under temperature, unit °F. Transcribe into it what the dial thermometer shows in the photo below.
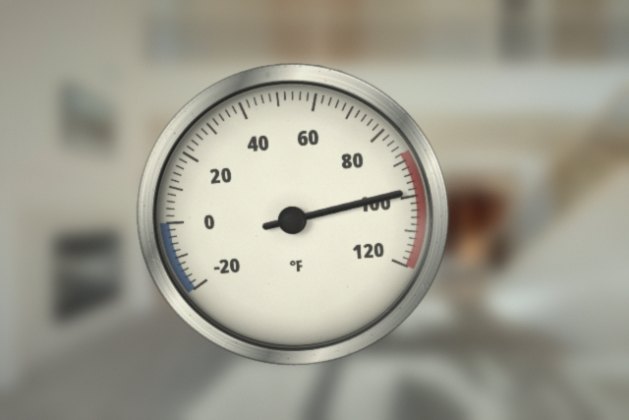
98 °F
